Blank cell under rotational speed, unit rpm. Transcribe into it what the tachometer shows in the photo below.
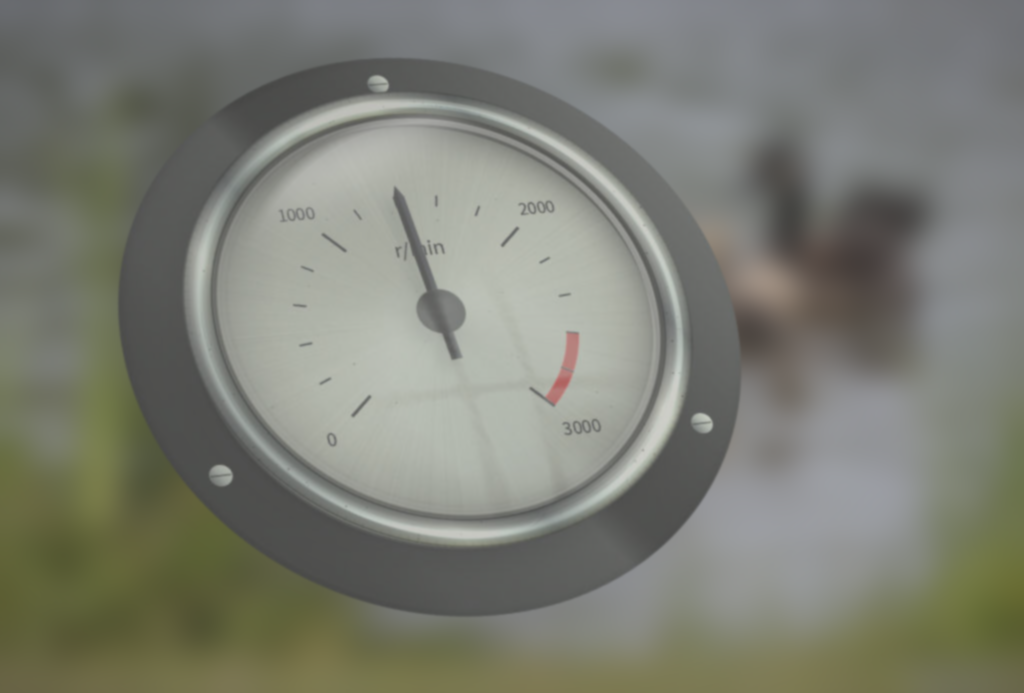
1400 rpm
